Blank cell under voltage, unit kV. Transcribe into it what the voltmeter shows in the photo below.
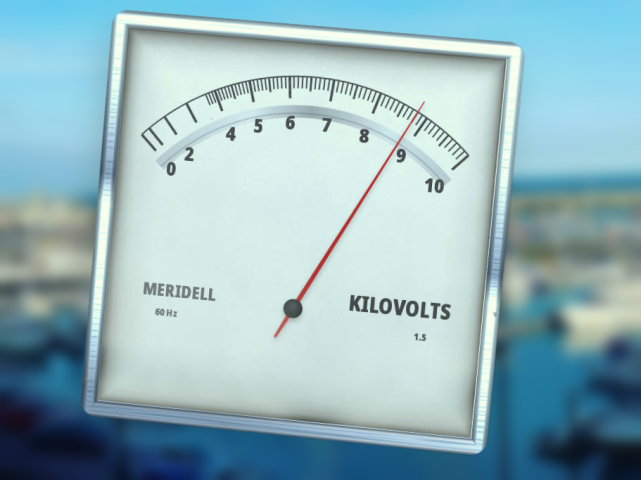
8.8 kV
